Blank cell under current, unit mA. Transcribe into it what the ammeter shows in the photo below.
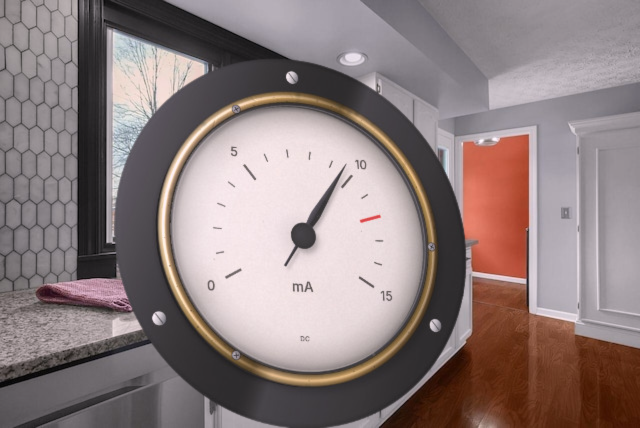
9.5 mA
